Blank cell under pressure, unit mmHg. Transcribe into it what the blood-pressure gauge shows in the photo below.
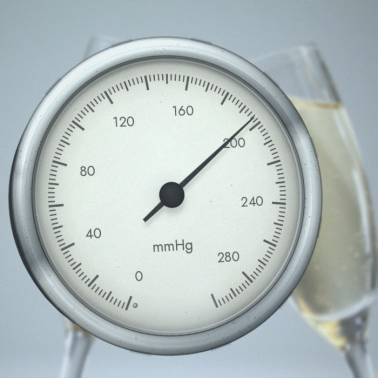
196 mmHg
